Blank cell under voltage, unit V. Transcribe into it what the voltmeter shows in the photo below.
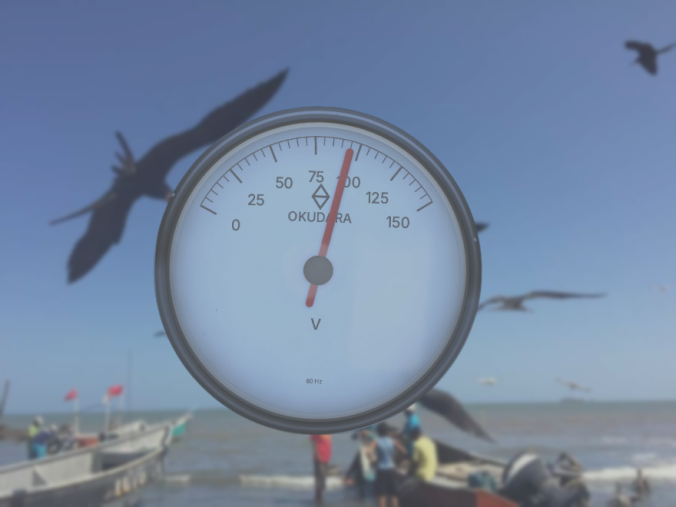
95 V
